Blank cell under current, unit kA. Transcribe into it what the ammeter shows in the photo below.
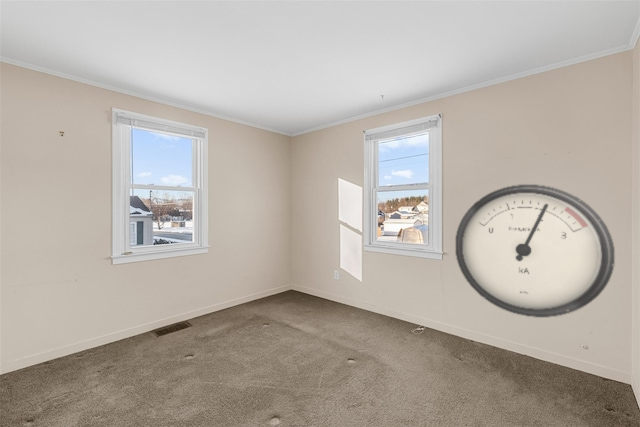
2 kA
